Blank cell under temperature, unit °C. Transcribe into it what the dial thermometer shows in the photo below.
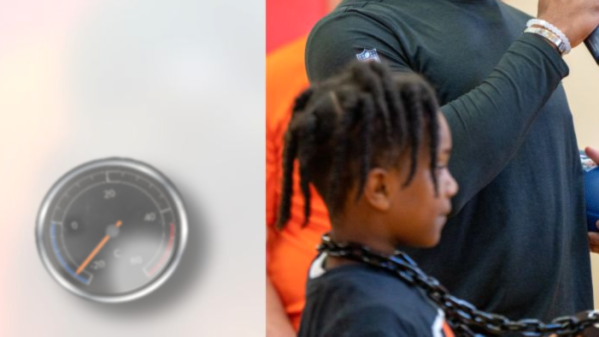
-16 °C
